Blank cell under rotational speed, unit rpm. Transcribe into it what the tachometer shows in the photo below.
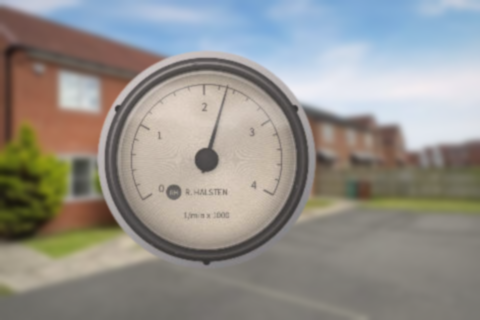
2300 rpm
